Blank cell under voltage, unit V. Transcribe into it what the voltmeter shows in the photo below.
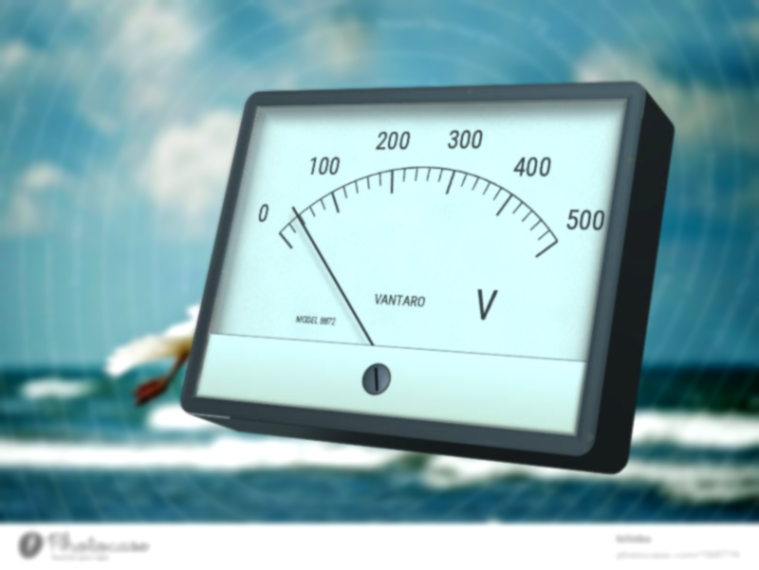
40 V
